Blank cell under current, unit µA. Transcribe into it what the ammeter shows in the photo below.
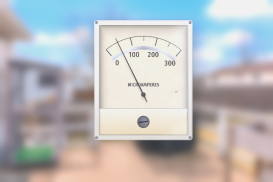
50 µA
